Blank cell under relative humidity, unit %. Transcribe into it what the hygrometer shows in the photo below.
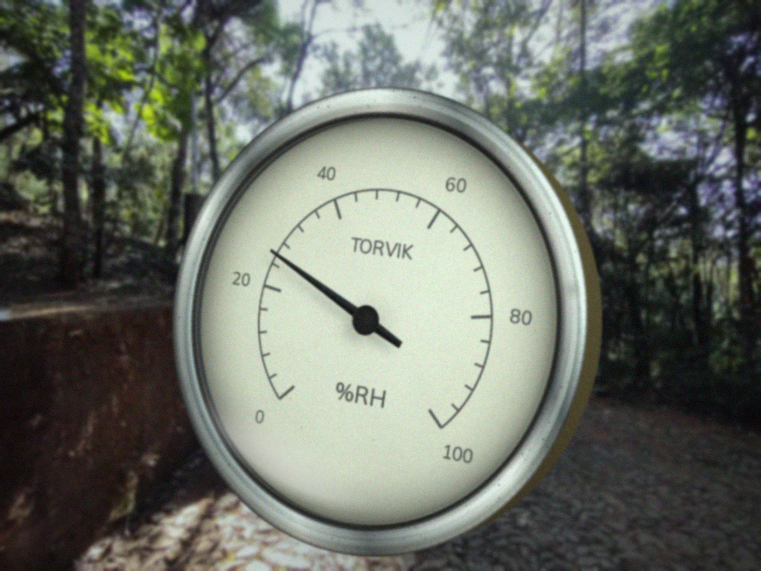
26 %
